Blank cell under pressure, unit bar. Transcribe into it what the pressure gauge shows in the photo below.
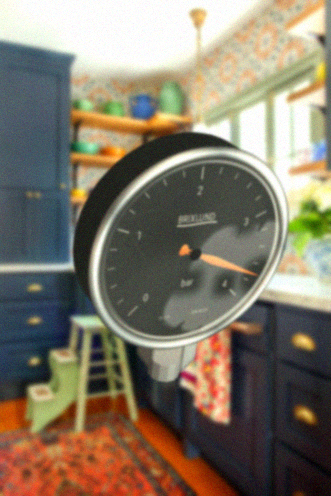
3.7 bar
